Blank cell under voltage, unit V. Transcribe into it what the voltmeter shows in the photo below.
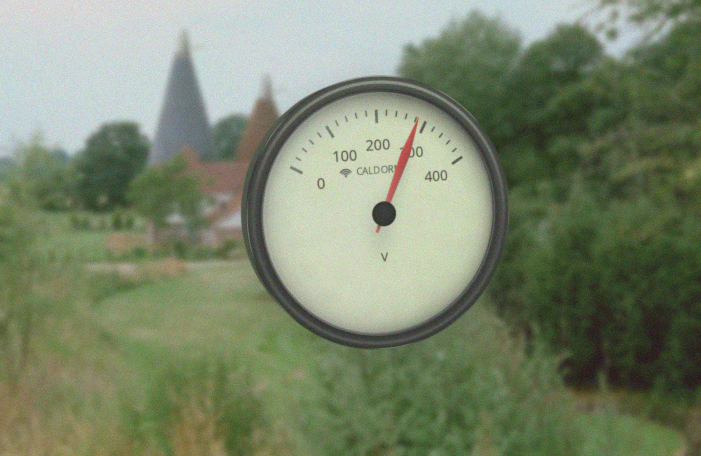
280 V
